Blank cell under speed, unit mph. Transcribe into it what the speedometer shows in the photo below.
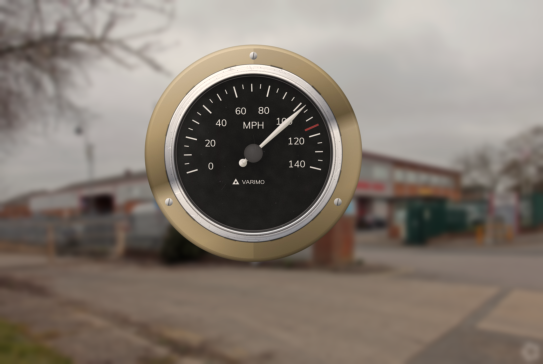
102.5 mph
